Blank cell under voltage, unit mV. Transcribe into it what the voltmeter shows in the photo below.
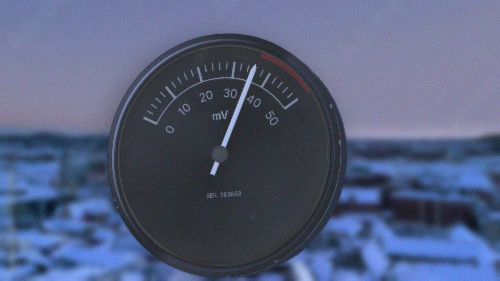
36 mV
